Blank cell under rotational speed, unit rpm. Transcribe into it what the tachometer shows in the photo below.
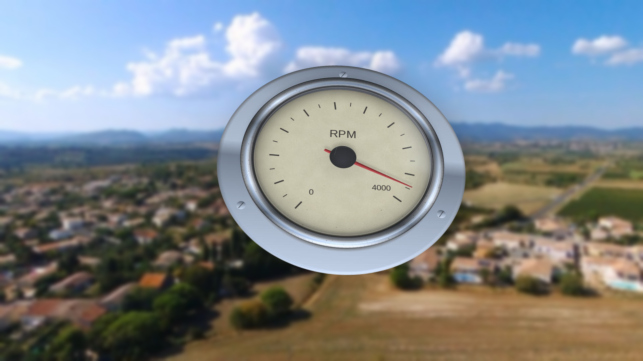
3800 rpm
